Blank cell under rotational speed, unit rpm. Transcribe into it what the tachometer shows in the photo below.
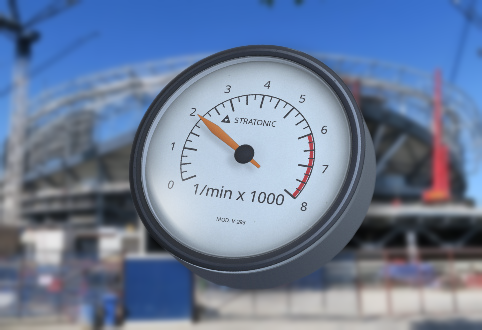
2000 rpm
